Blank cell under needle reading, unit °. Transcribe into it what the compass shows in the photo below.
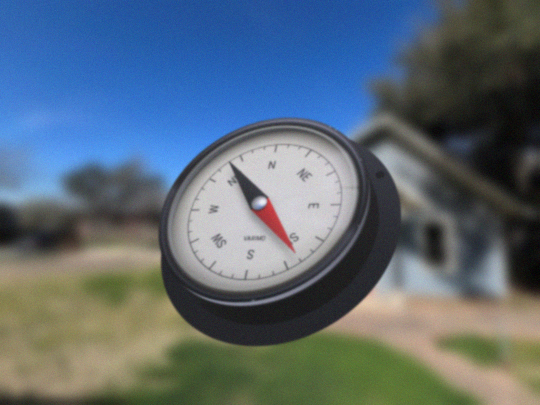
140 °
